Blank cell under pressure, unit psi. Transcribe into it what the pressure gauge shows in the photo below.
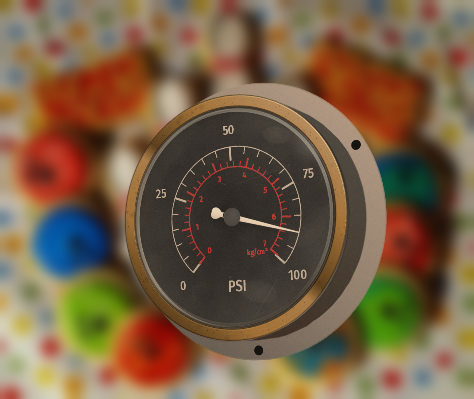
90 psi
